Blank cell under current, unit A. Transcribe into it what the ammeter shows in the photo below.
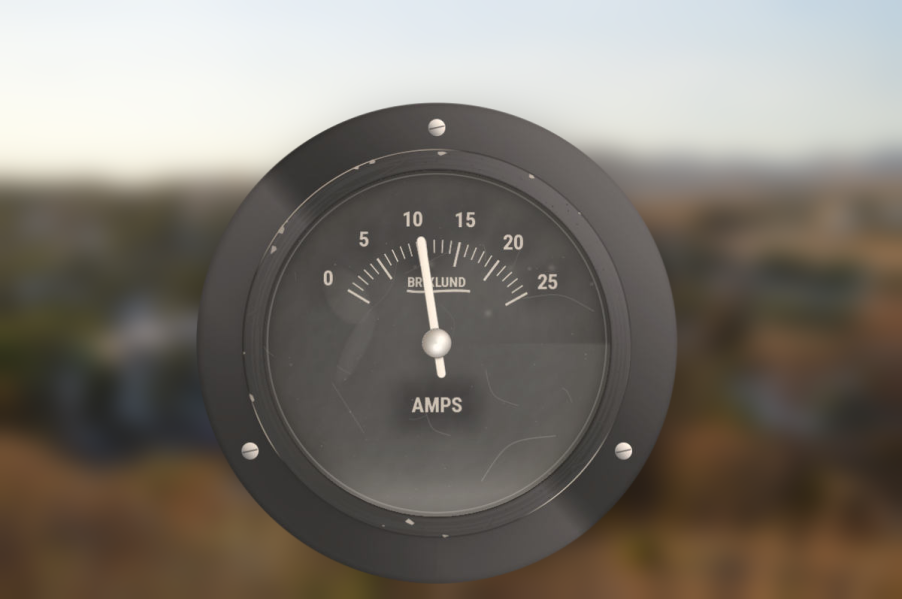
10.5 A
